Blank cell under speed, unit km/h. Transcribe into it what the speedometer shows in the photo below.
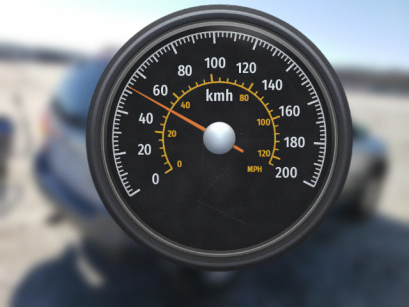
52 km/h
